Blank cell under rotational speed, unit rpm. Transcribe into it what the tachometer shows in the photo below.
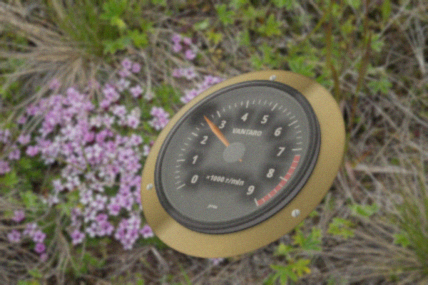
2600 rpm
